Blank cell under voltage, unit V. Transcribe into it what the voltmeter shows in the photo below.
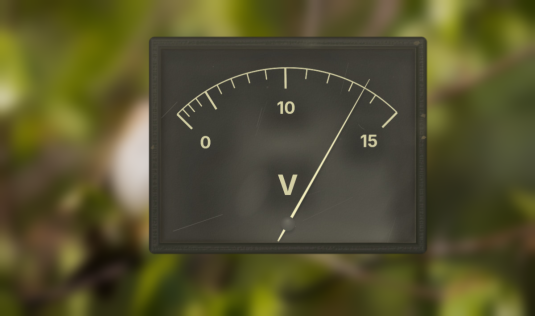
13.5 V
